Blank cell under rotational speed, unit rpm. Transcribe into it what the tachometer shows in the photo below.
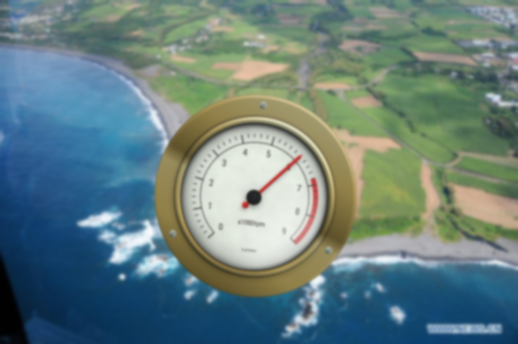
6000 rpm
